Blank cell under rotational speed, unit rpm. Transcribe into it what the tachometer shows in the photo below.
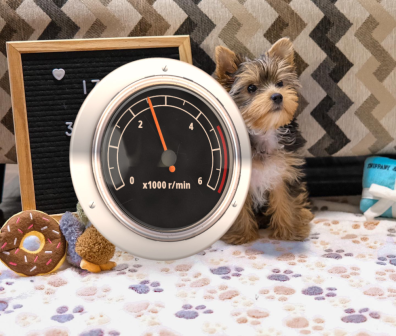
2500 rpm
